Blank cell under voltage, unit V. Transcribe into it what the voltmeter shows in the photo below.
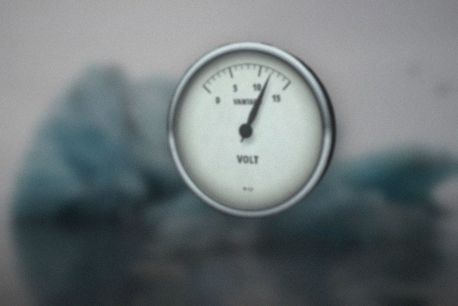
12 V
